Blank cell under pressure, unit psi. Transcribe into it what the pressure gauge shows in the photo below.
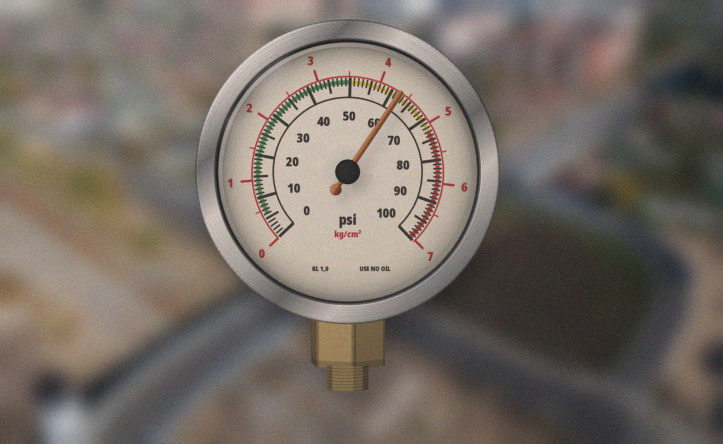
62 psi
